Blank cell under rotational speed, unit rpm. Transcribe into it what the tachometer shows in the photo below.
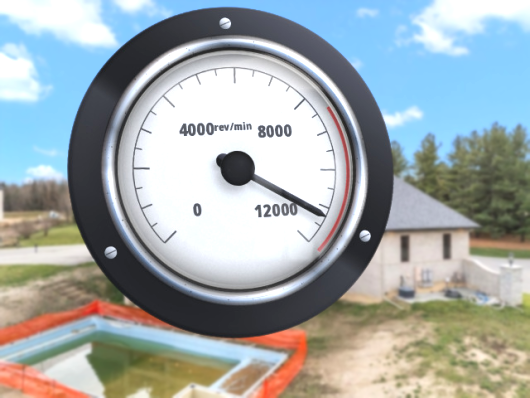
11250 rpm
